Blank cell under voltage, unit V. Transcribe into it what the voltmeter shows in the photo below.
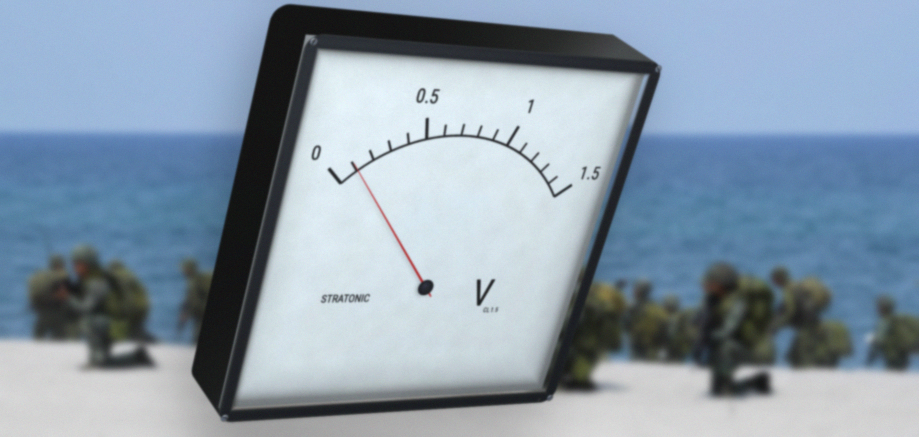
0.1 V
